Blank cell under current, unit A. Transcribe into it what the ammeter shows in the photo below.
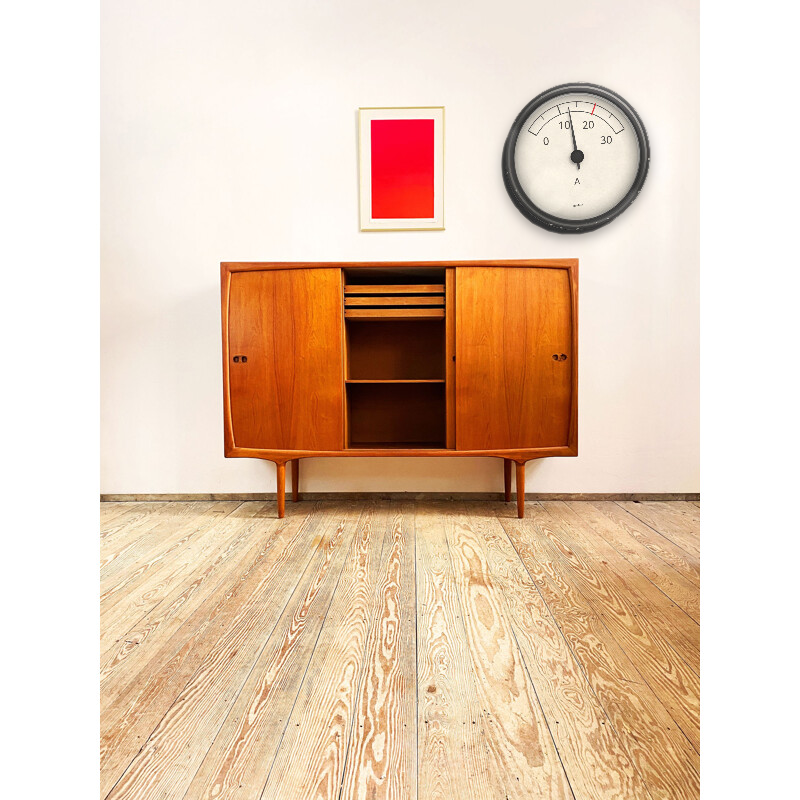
12.5 A
